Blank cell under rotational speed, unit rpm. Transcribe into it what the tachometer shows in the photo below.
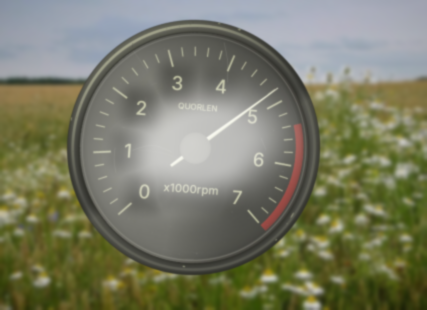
4800 rpm
